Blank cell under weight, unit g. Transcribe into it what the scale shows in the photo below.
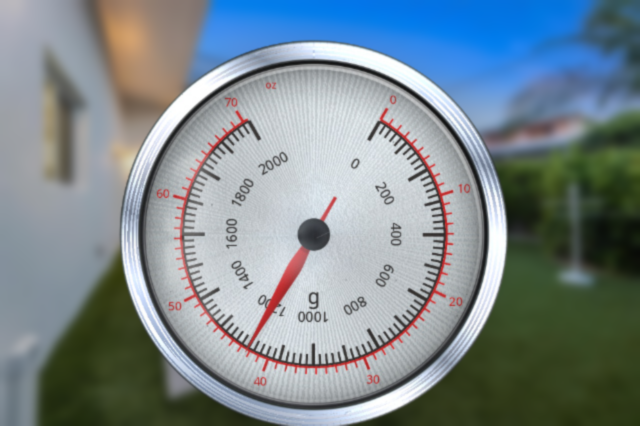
1200 g
